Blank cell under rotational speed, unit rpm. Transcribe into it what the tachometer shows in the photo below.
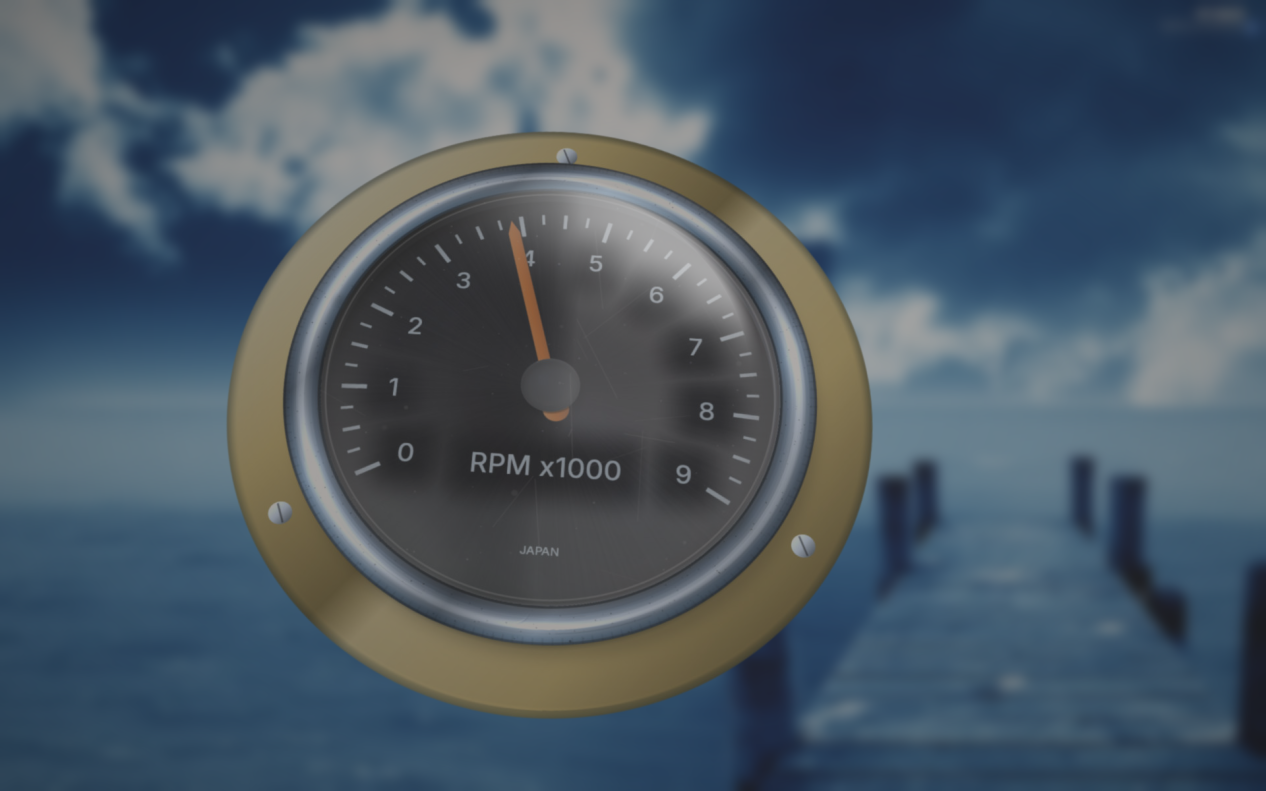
3875 rpm
